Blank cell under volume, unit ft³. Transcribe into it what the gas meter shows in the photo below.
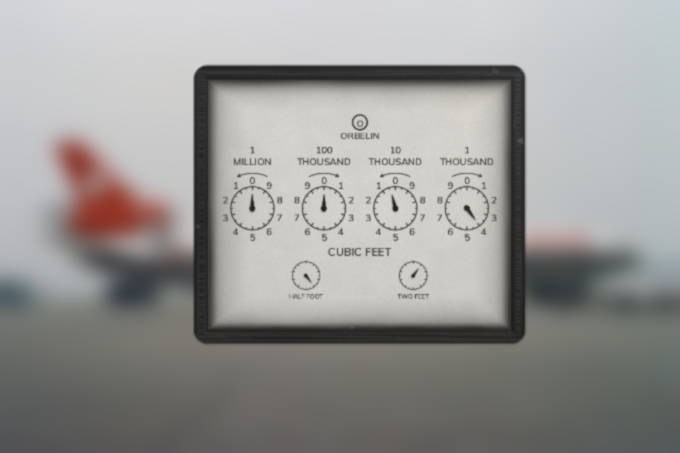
400 ft³
